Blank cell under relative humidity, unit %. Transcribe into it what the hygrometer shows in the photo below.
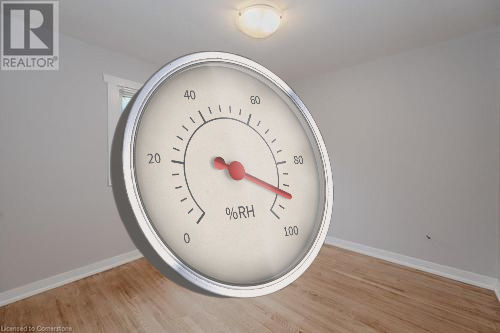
92 %
